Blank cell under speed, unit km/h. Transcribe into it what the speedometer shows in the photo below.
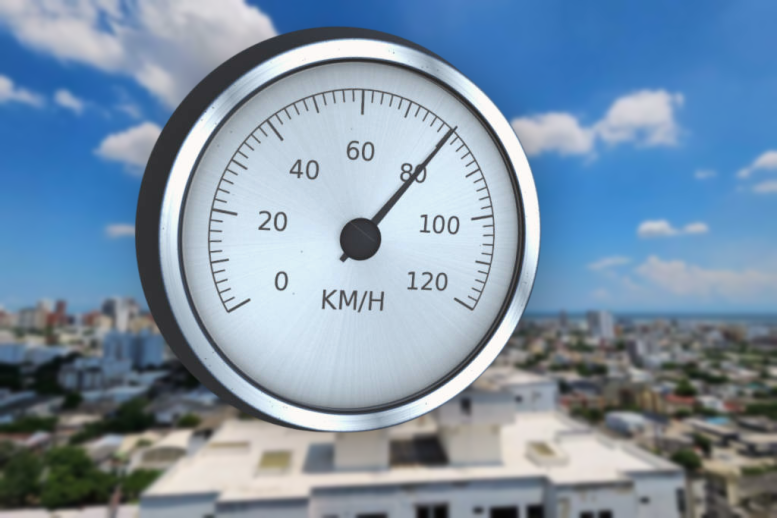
80 km/h
